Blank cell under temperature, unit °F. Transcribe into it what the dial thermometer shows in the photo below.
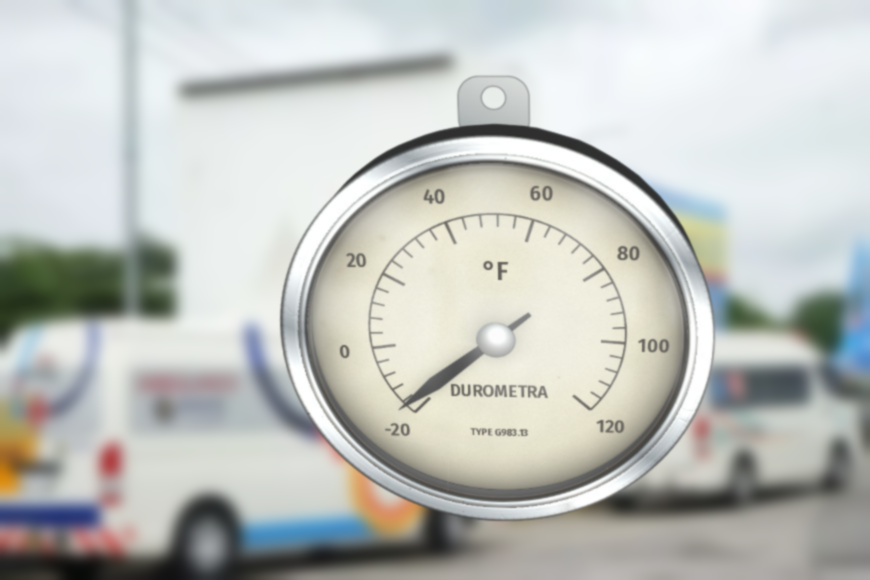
-16 °F
